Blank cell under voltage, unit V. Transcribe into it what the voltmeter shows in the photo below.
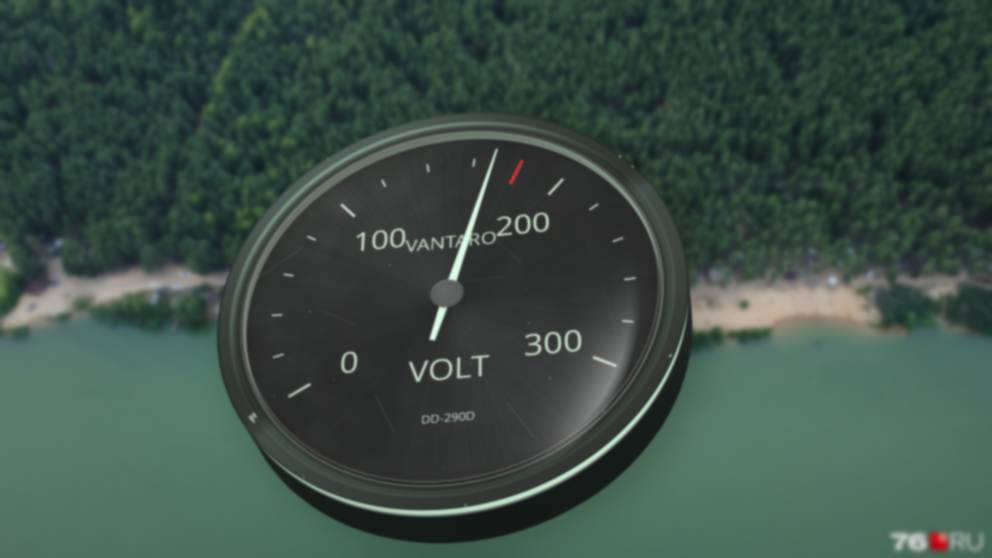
170 V
